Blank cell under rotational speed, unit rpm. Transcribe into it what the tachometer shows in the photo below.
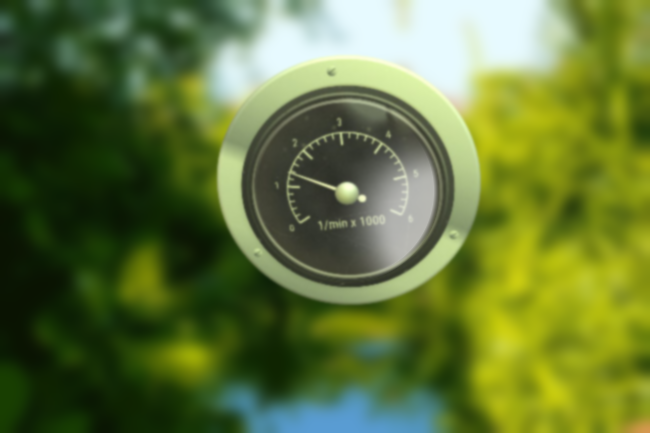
1400 rpm
